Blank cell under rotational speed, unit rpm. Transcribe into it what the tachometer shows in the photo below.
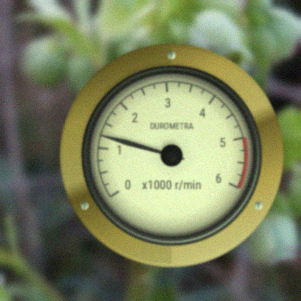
1250 rpm
